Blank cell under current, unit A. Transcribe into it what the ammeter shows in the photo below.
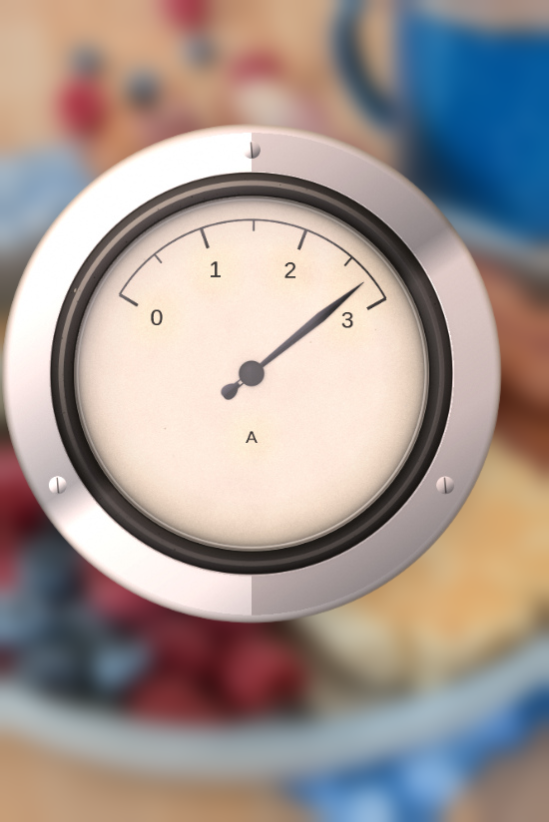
2.75 A
